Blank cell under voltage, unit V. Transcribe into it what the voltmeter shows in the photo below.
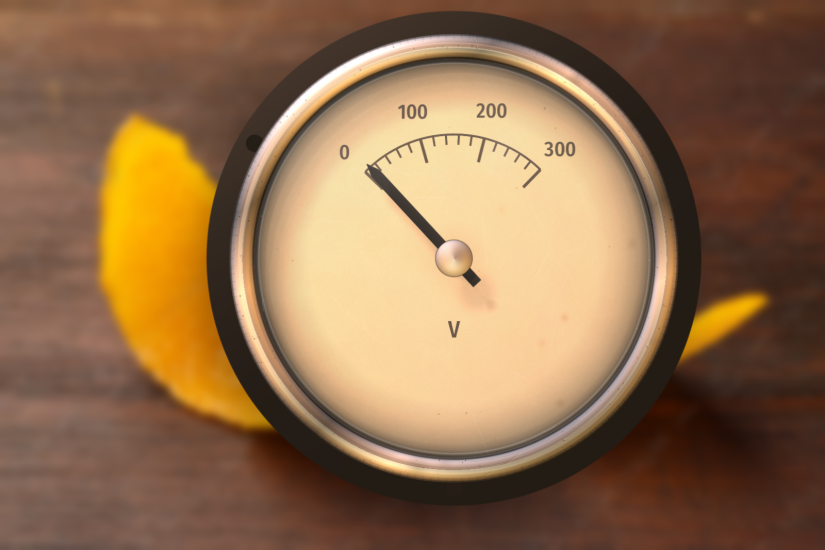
10 V
